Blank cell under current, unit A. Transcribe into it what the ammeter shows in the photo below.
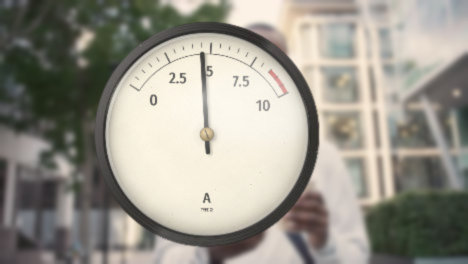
4.5 A
